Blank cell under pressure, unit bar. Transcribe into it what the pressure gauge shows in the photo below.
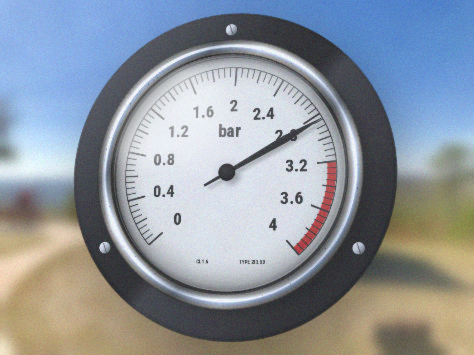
2.85 bar
